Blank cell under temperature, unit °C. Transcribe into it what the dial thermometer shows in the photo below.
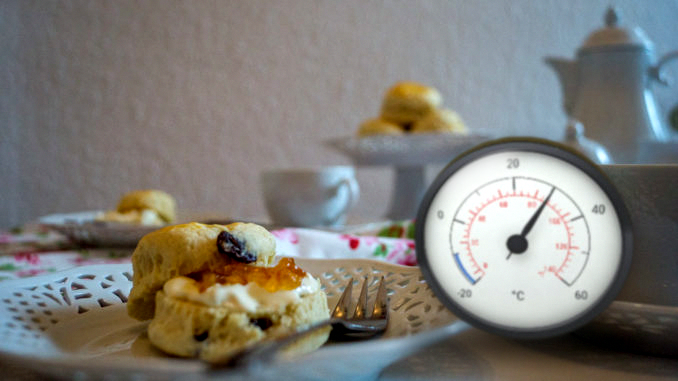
30 °C
